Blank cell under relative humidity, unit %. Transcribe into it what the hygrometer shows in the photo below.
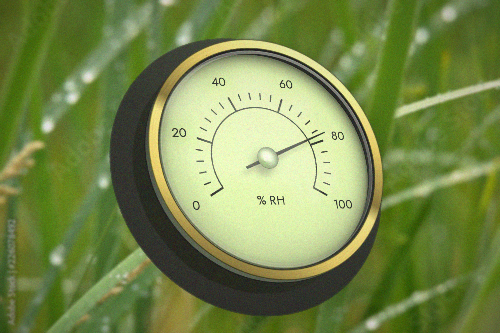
78 %
